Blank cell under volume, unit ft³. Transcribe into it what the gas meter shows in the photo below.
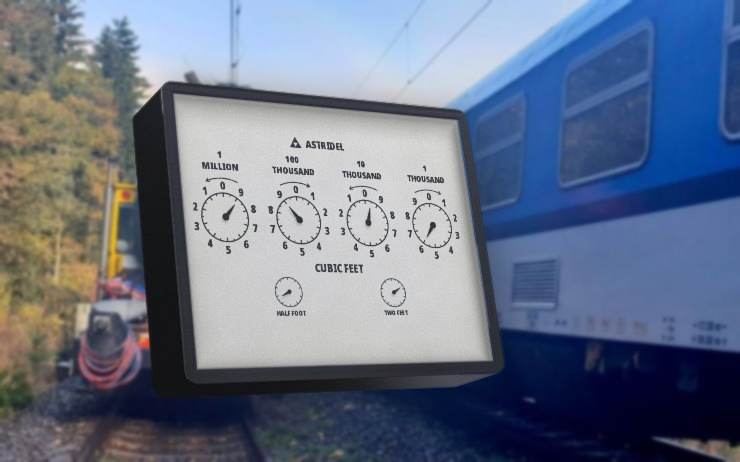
889600 ft³
